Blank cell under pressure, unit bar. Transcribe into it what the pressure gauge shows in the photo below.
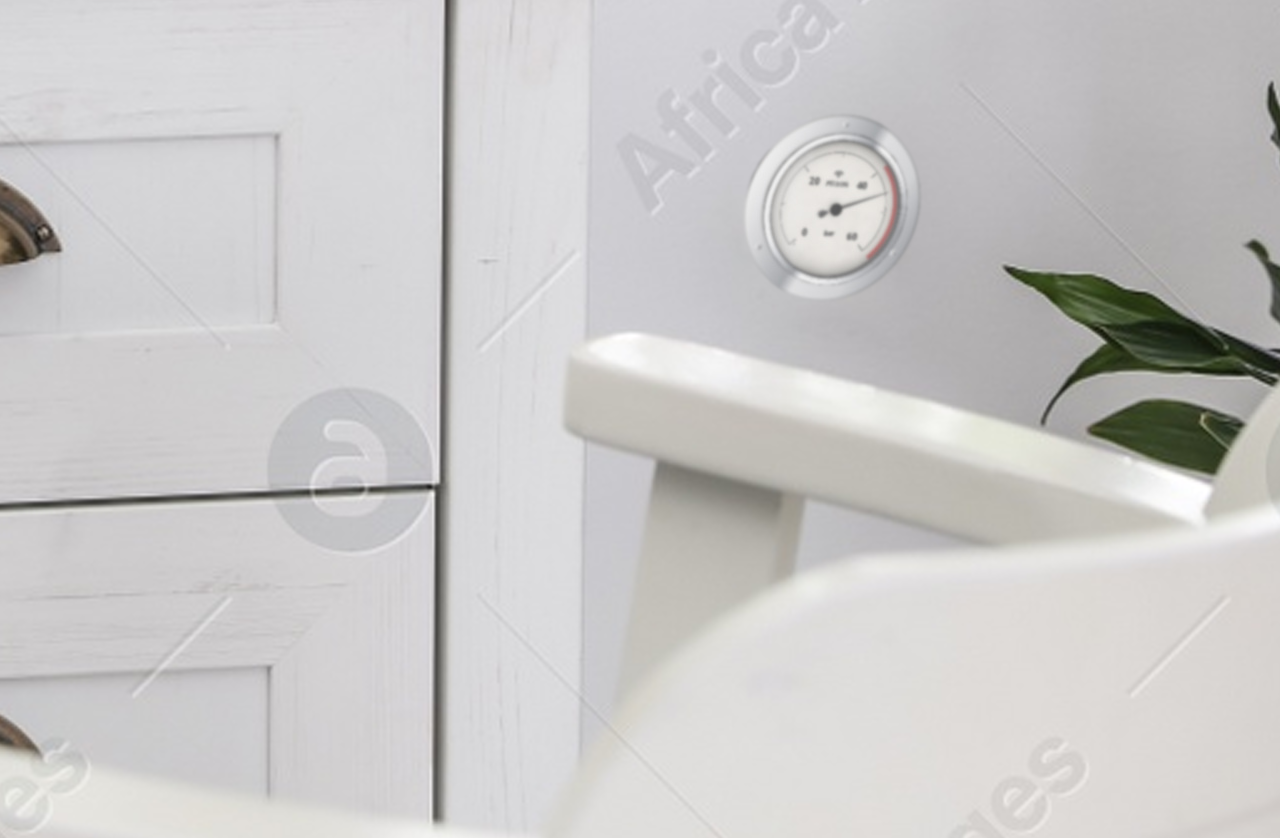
45 bar
